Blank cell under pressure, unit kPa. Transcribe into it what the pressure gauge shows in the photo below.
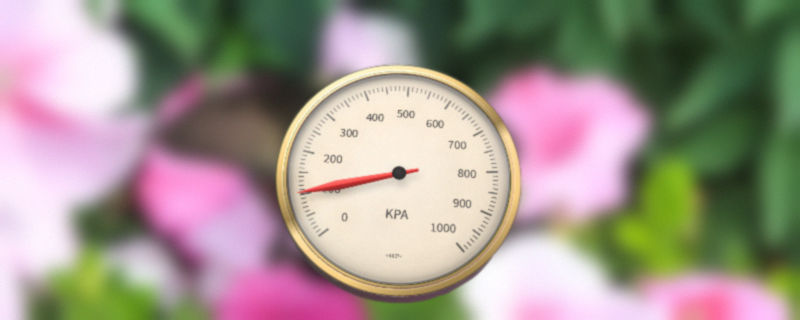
100 kPa
